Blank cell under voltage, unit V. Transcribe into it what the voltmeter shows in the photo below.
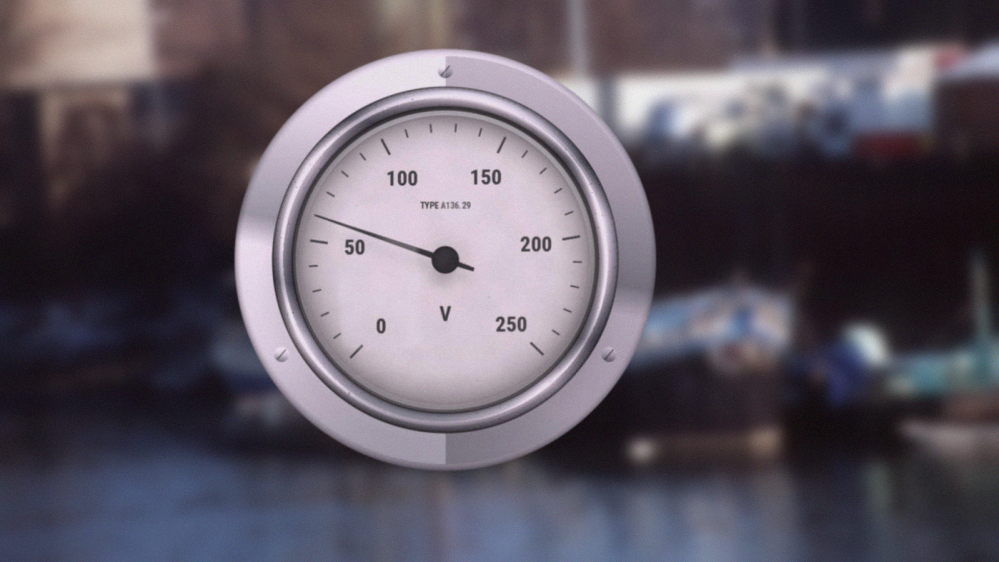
60 V
